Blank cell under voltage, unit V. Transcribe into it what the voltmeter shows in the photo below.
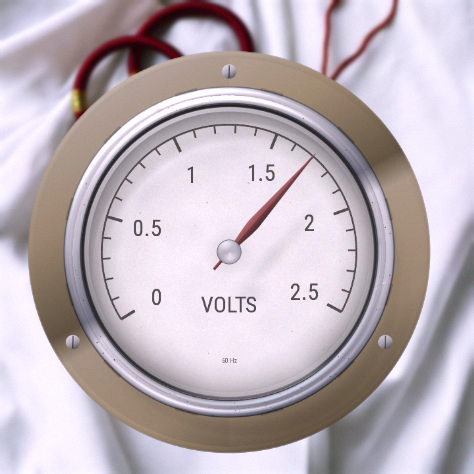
1.7 V
